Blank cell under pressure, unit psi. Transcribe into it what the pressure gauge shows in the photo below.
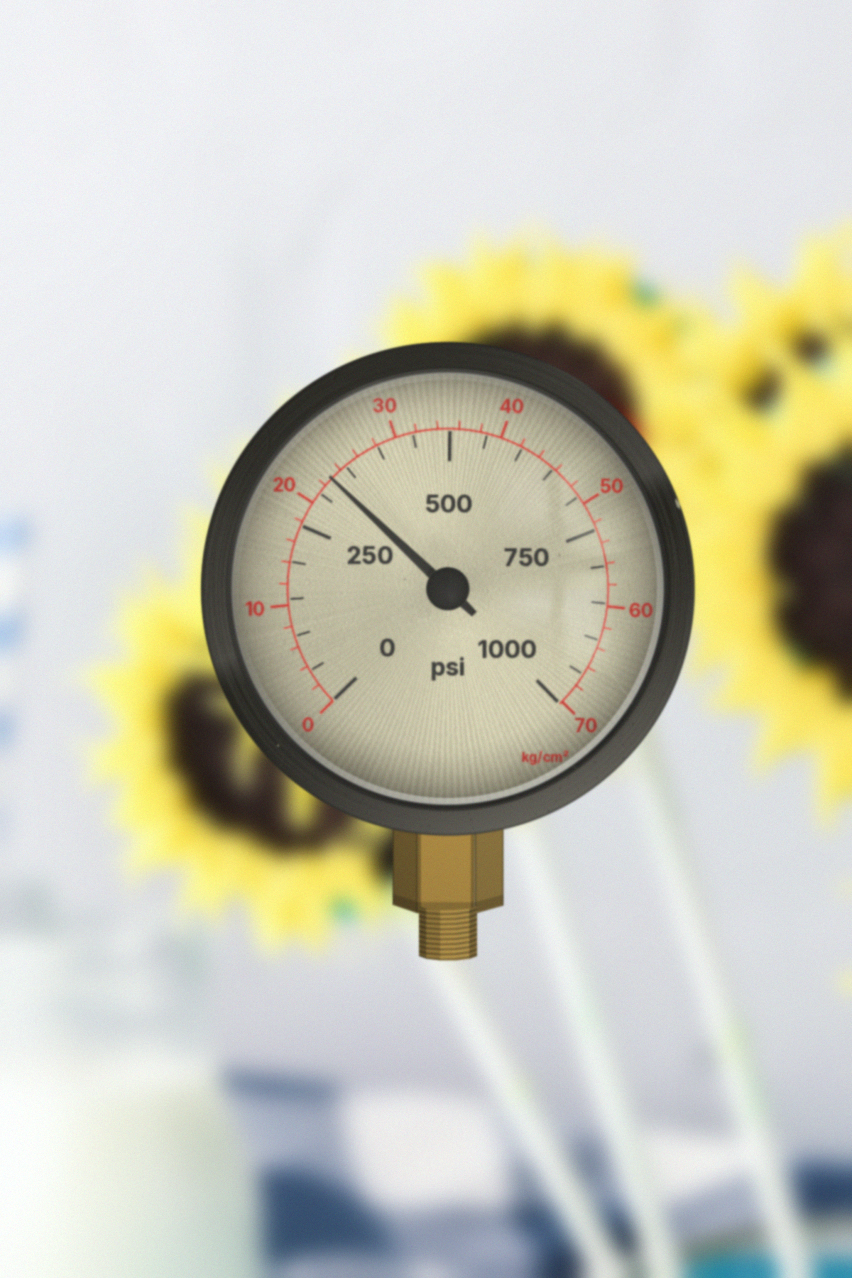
325 psi
